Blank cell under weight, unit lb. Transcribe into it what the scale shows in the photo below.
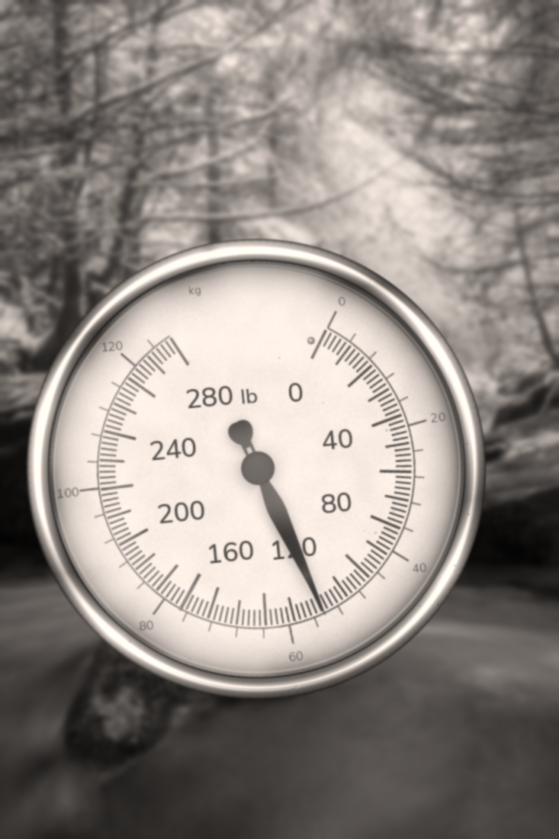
120 lb
